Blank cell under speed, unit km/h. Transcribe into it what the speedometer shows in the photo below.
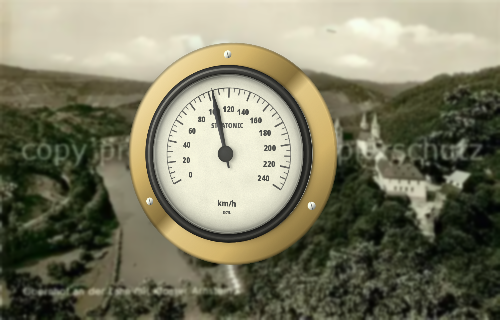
105 km/h
